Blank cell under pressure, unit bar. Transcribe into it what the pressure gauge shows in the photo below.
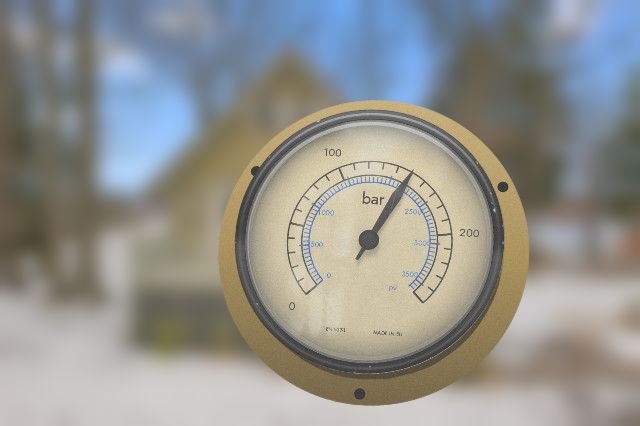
150 bar
